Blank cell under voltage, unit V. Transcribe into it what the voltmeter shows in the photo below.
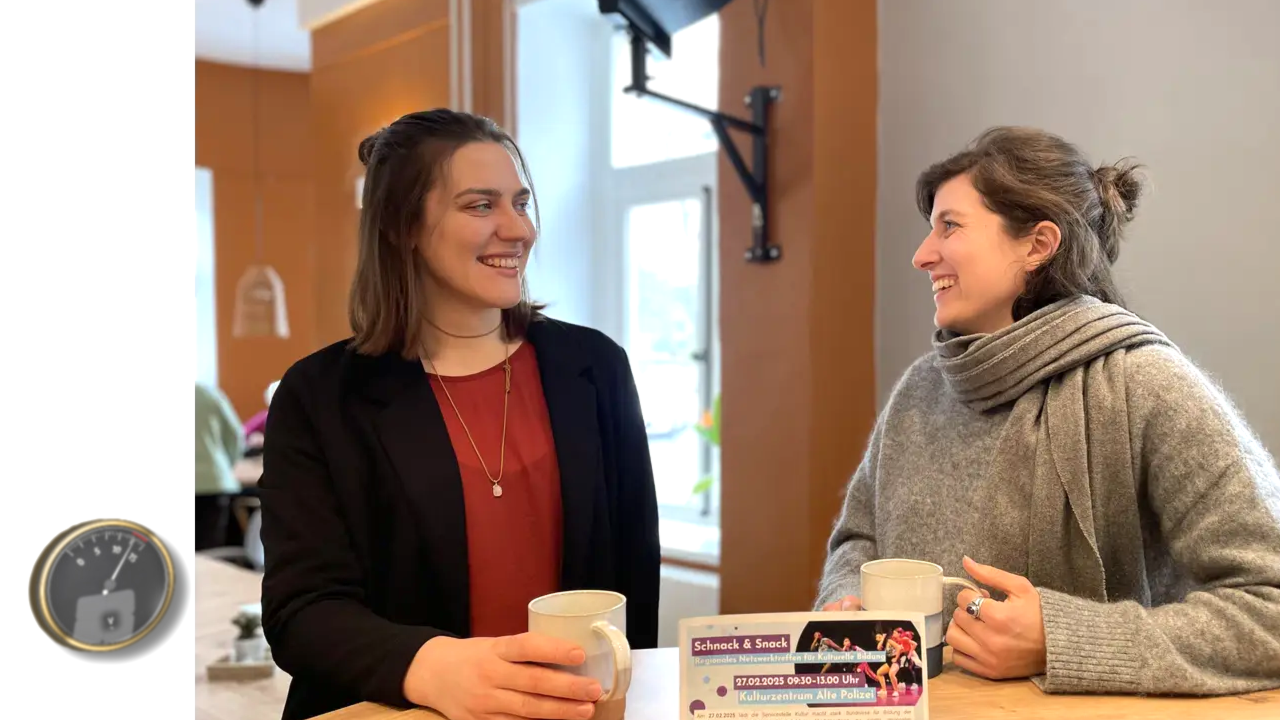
12.5 V
